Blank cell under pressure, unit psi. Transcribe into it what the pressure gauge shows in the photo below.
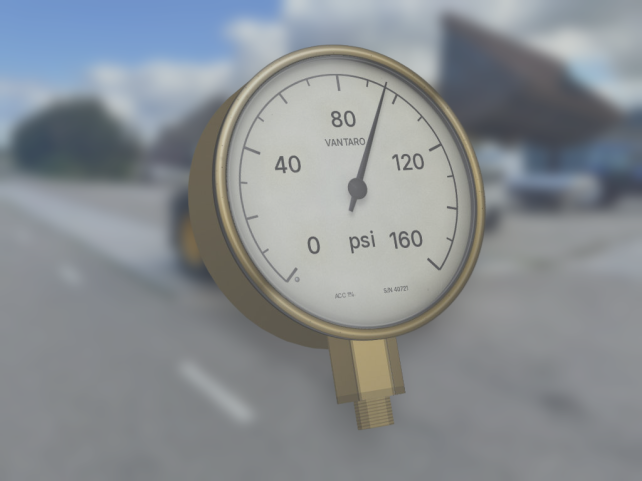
95 psi
